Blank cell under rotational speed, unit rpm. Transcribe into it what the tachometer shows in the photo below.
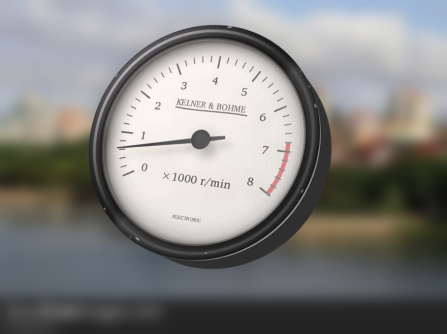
600 rpm
